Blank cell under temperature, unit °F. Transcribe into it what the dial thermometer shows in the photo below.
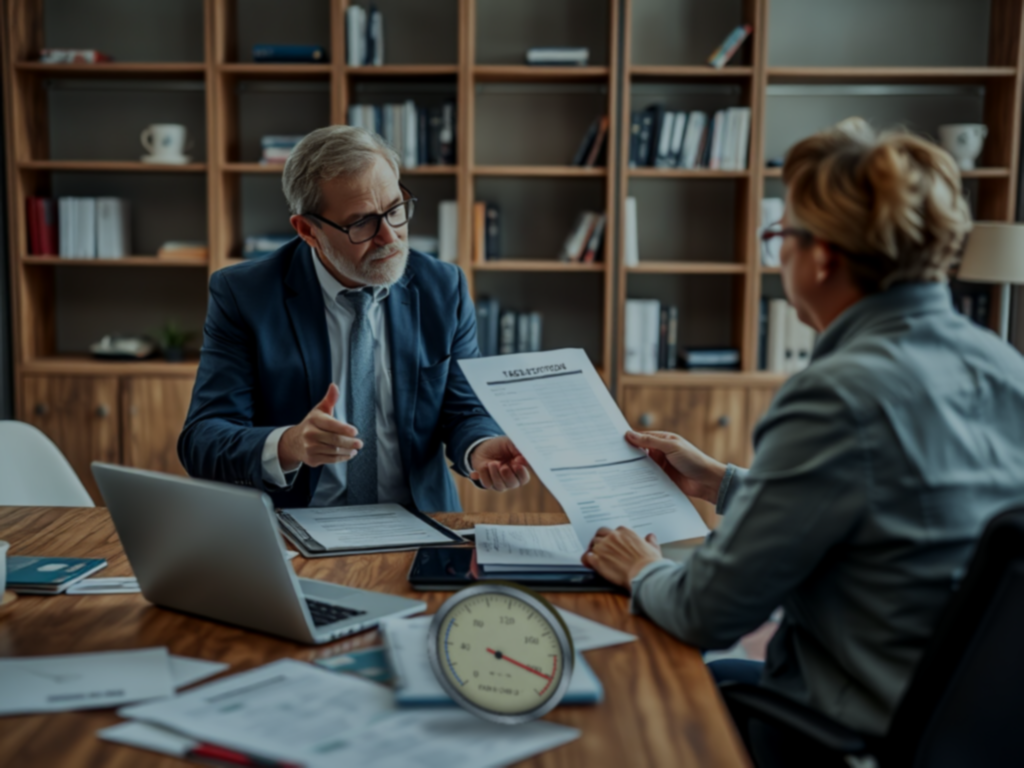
200 °F
